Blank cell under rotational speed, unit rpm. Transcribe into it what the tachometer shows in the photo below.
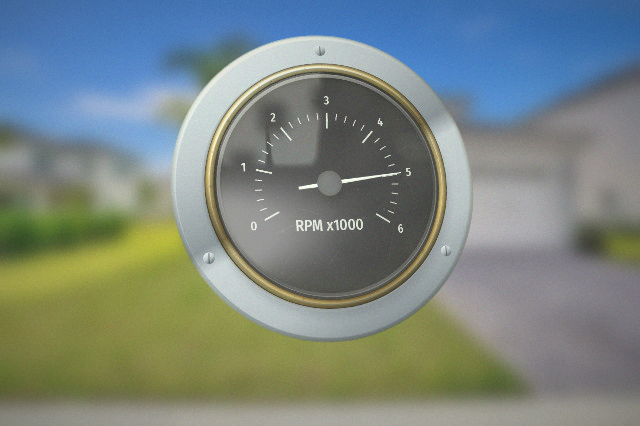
5000 rpm
